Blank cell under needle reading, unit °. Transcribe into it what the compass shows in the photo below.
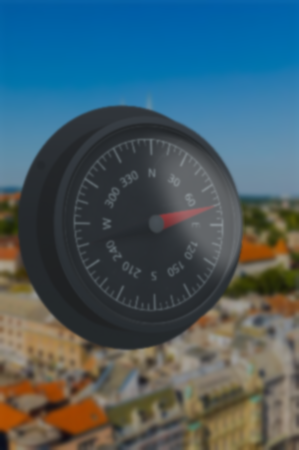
75 °
